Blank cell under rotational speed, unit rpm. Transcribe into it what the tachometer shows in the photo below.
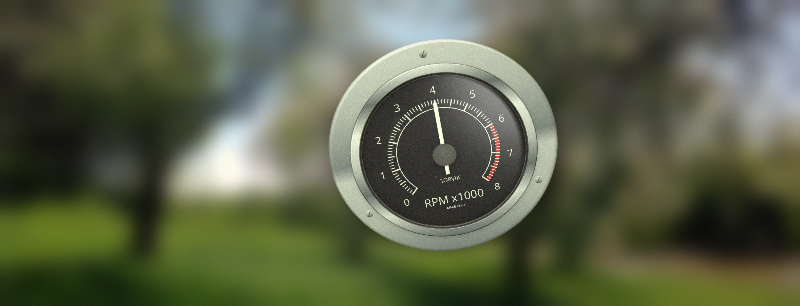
4000 rpm
